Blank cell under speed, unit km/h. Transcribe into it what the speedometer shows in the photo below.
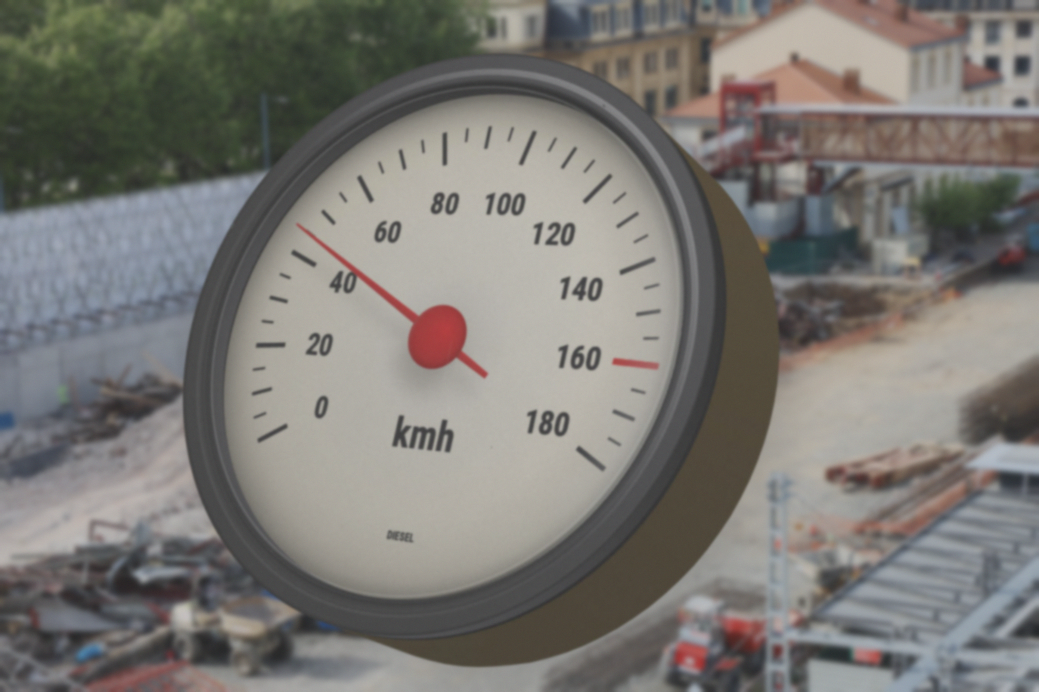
45 km/h
